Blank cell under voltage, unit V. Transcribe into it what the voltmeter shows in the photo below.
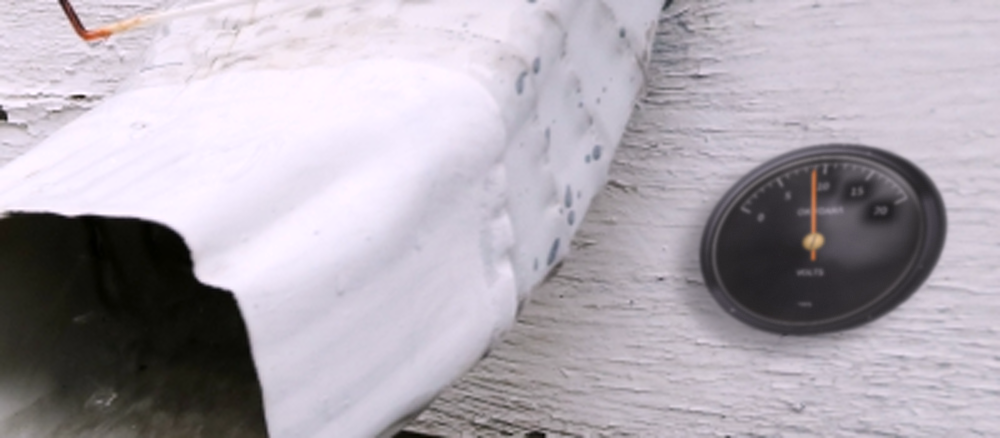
9 V
